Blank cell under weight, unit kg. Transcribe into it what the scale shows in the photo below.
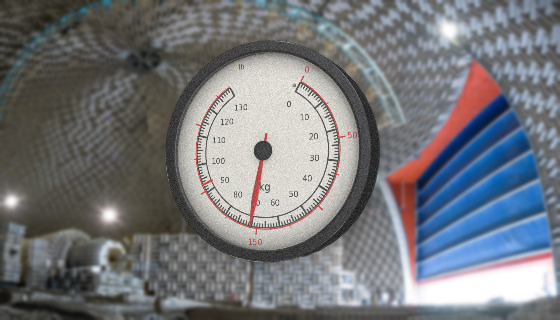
70 kg
